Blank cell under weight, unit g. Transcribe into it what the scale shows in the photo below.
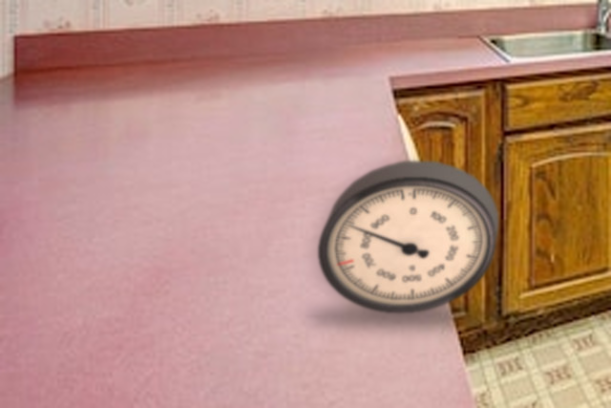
850 g
